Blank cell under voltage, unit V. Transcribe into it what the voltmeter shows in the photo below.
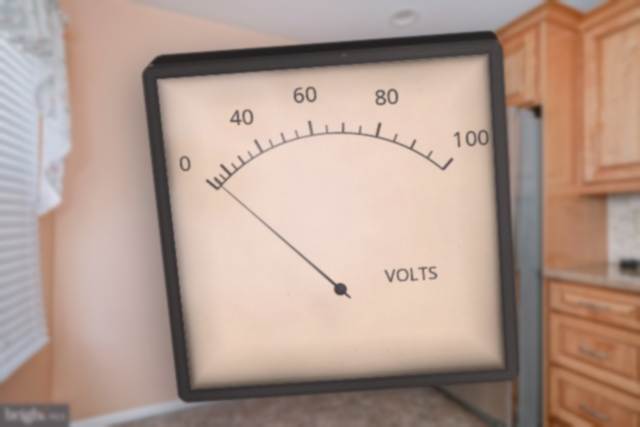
10 V
